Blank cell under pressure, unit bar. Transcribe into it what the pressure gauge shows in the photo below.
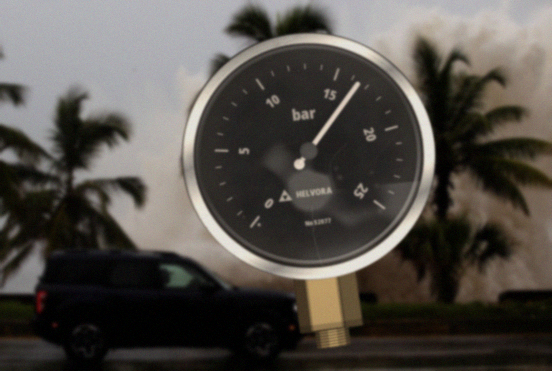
16.5 bar
